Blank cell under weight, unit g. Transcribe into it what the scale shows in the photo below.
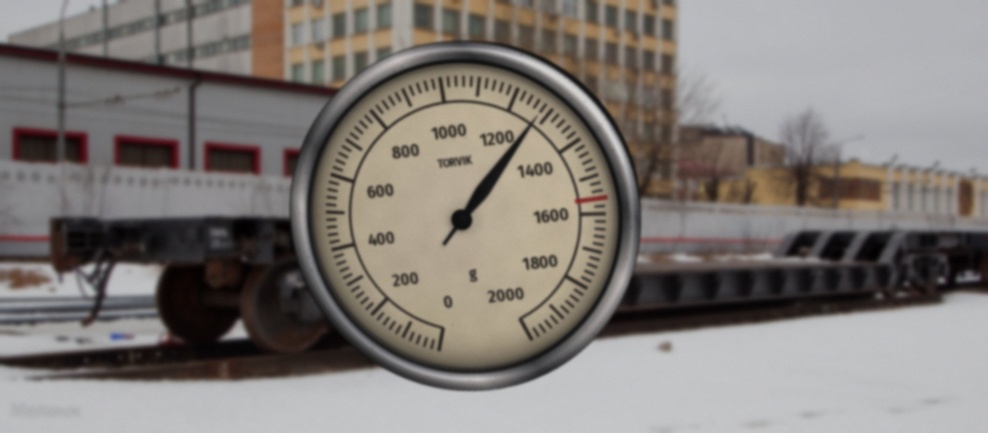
1280 g
